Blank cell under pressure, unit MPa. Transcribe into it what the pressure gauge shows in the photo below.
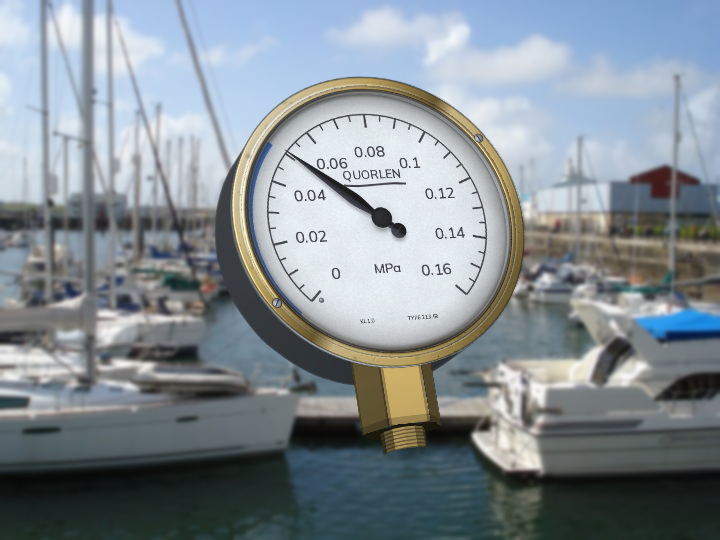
0.05 MPa
